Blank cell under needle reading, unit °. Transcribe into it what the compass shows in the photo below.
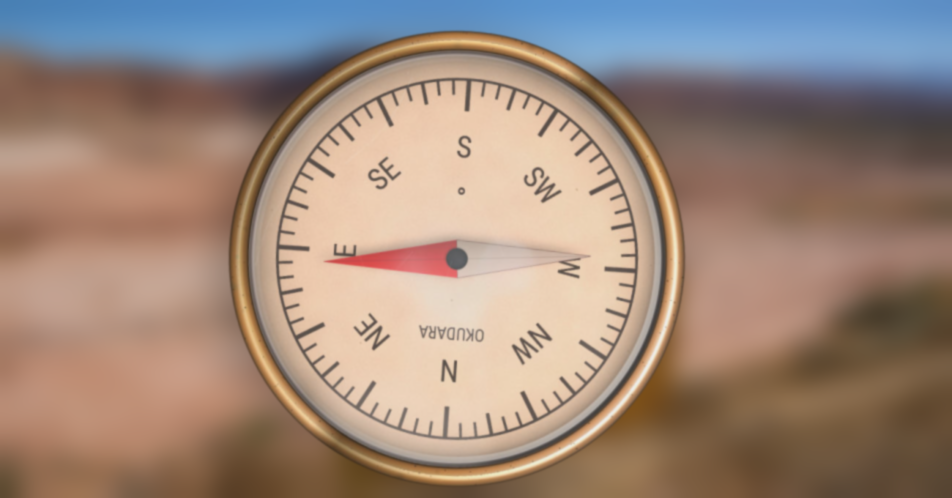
85 °
